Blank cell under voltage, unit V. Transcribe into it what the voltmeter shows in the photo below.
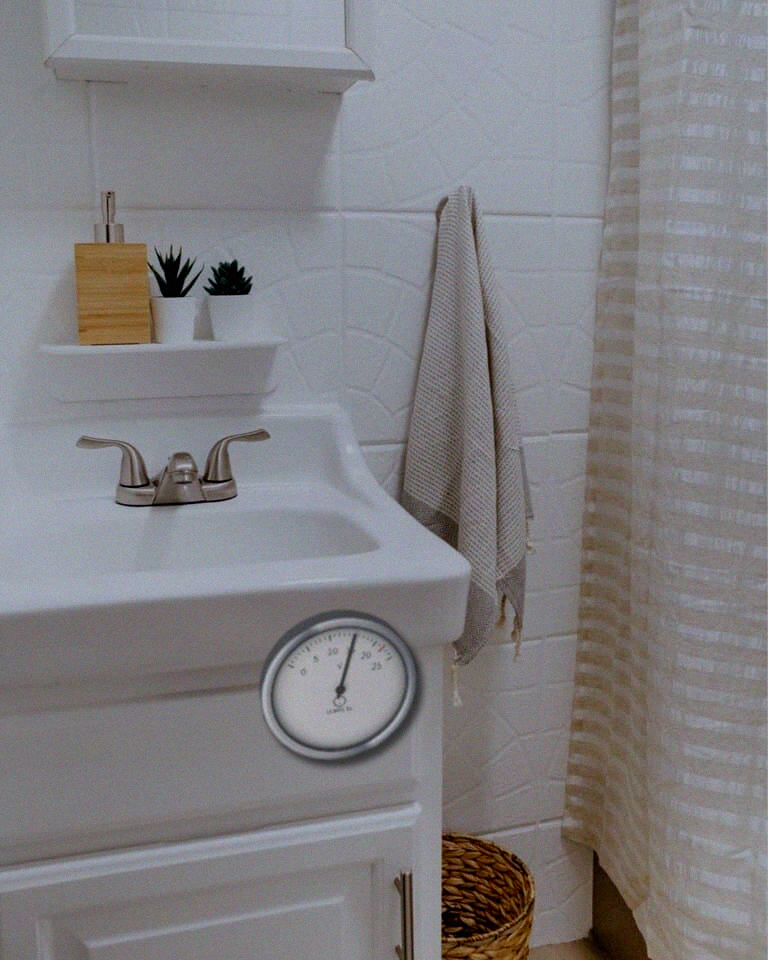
15 V
